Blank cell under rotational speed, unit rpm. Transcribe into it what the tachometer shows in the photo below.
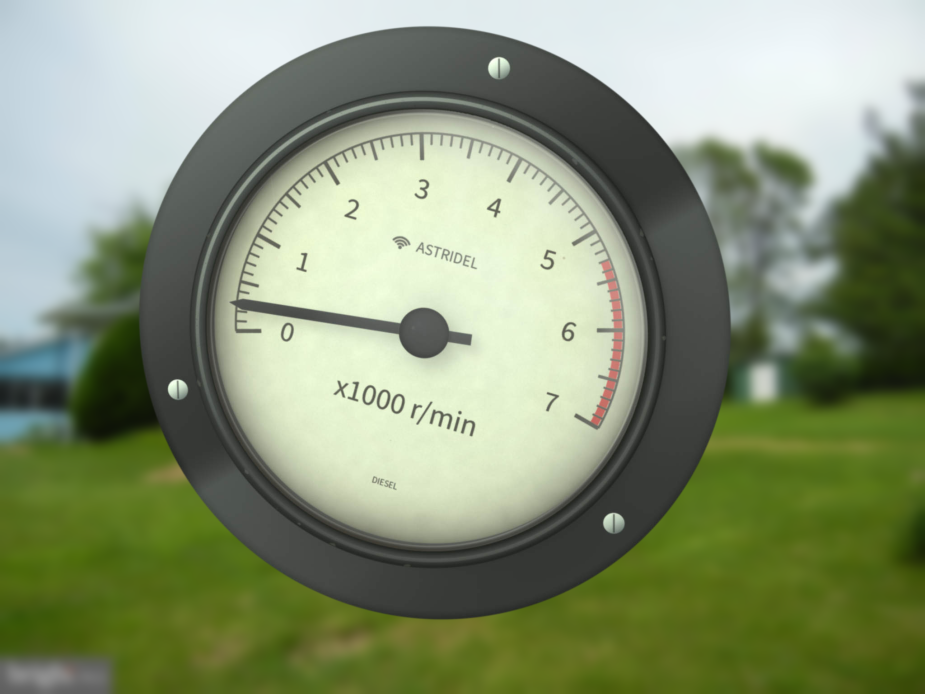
300 rpm
